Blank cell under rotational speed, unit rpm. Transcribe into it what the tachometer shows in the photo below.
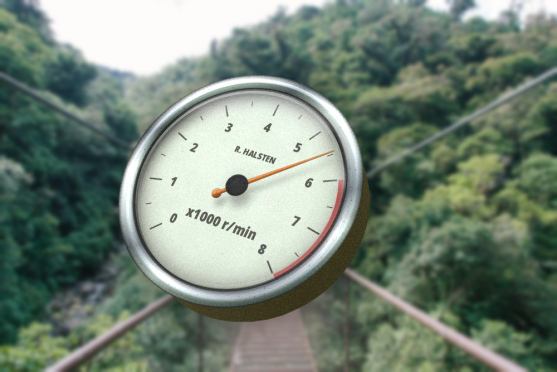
5500 rpm
